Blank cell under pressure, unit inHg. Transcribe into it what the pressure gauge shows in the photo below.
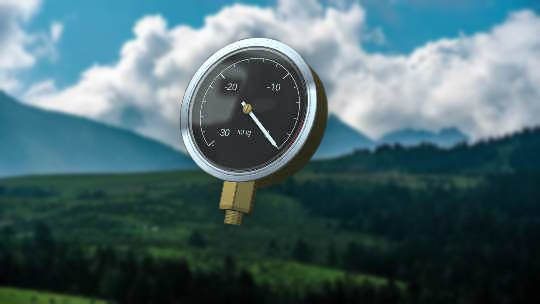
0 inHg
